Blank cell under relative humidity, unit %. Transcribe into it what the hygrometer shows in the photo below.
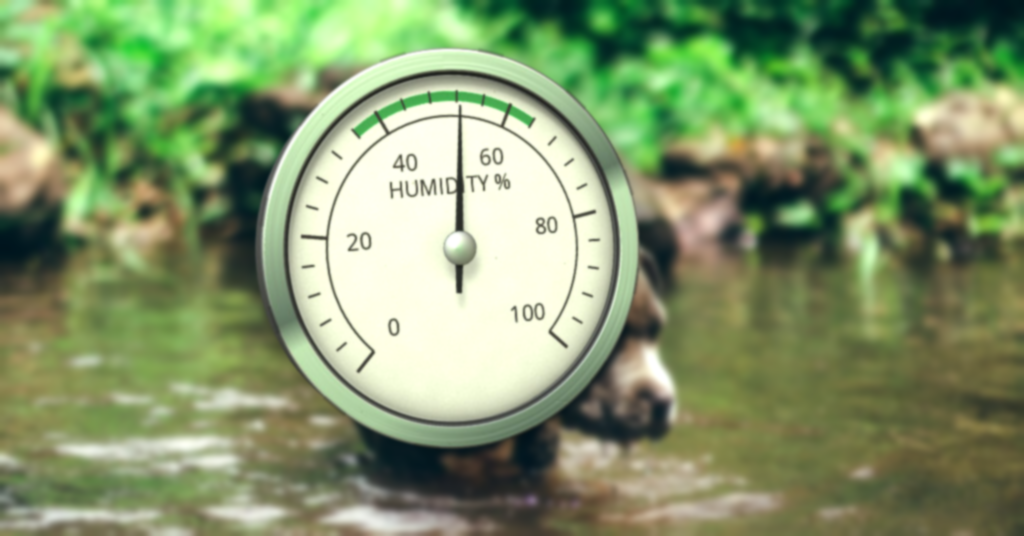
52 %
